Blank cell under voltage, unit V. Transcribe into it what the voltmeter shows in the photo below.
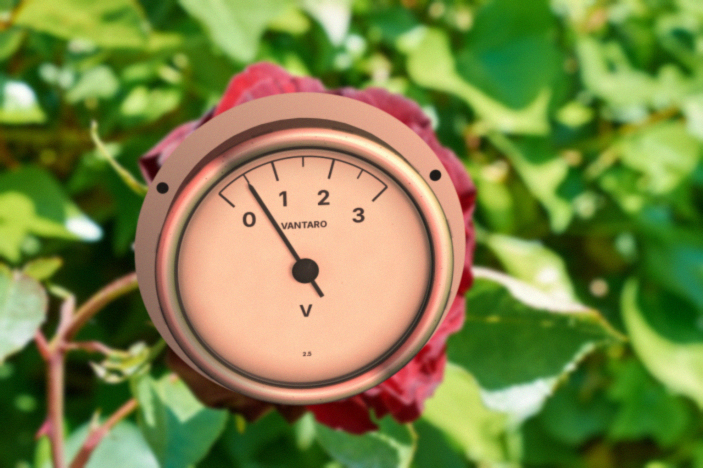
0.5 V
